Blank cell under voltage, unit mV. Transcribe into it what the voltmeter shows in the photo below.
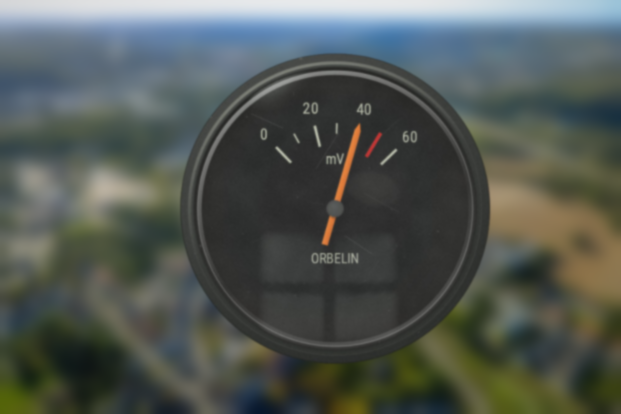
40 mV
